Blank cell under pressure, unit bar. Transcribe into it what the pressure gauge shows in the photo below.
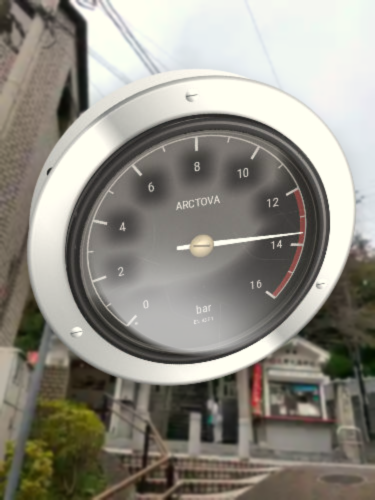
13.5 bar
